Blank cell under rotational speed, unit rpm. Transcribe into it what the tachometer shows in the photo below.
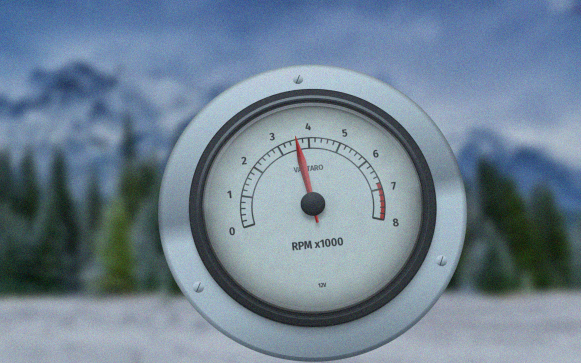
3600 rpm
